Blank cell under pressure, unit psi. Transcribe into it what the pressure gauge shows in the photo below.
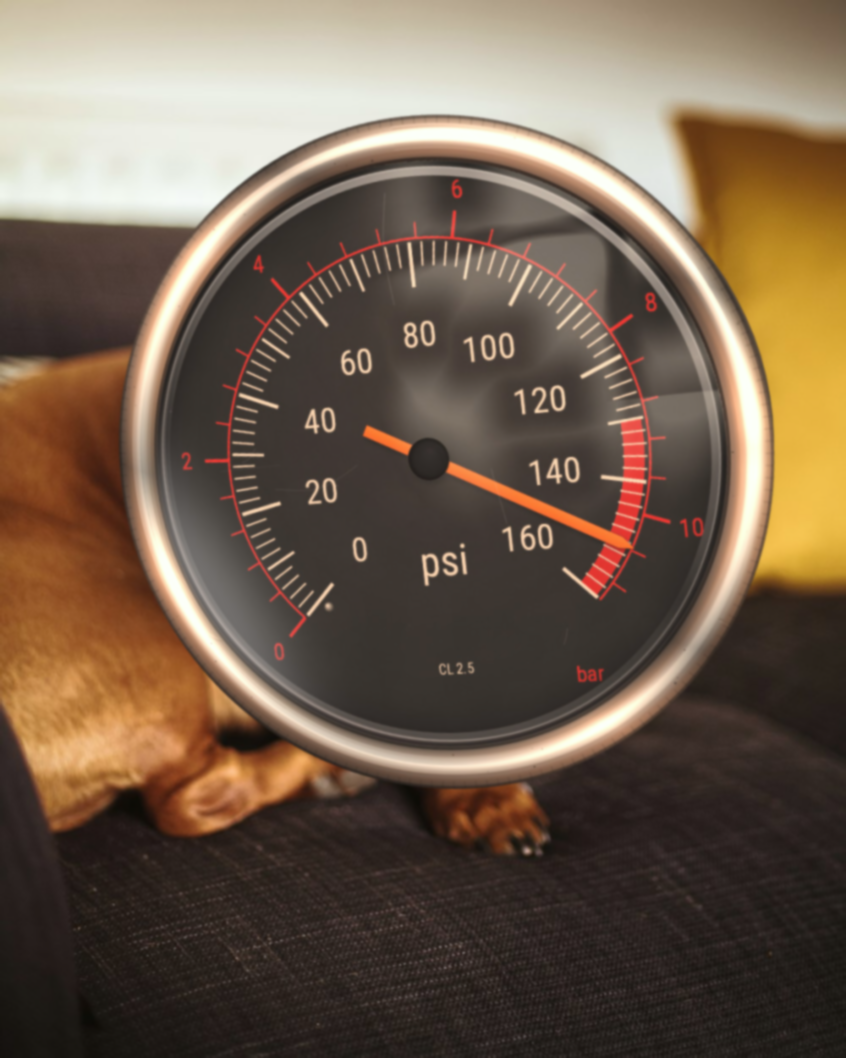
150 psi
